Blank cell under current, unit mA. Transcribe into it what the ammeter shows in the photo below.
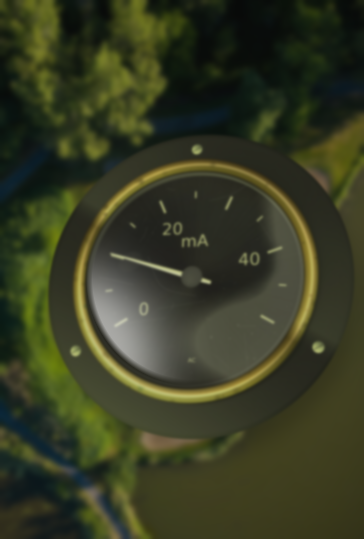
10 mA
